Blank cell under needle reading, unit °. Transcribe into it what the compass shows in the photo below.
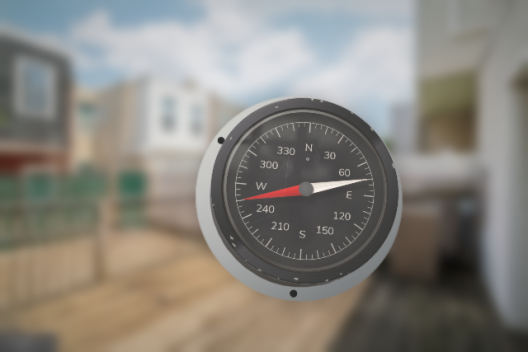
255 °
